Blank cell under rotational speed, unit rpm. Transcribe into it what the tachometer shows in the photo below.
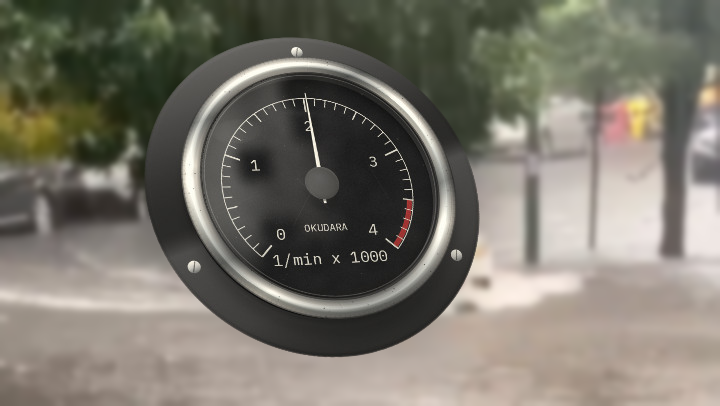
2000 rpm
